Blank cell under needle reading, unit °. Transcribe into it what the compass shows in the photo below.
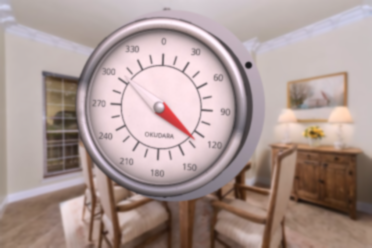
127.5 °
